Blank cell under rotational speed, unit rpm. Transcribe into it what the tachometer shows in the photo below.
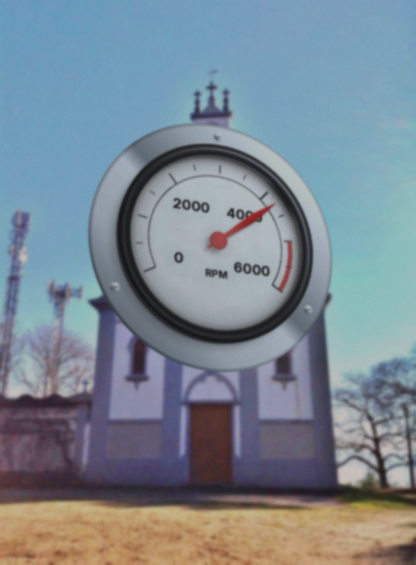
4250 rpm
